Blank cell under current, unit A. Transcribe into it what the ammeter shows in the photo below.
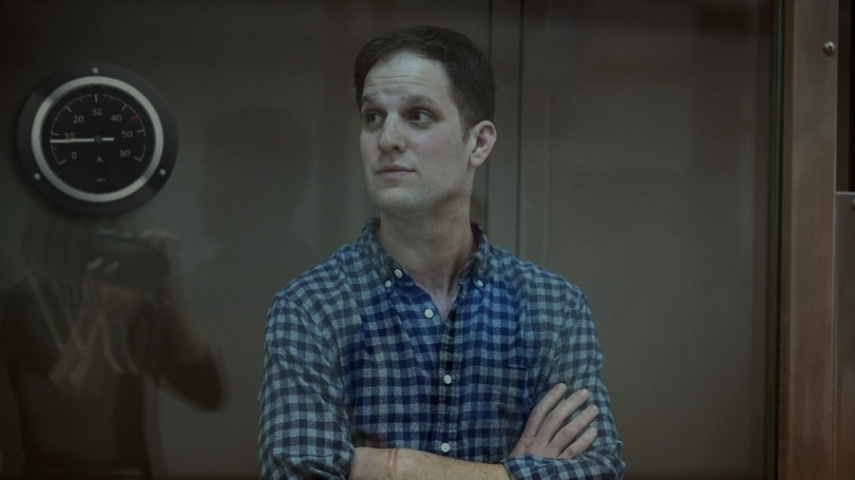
7.5 A
